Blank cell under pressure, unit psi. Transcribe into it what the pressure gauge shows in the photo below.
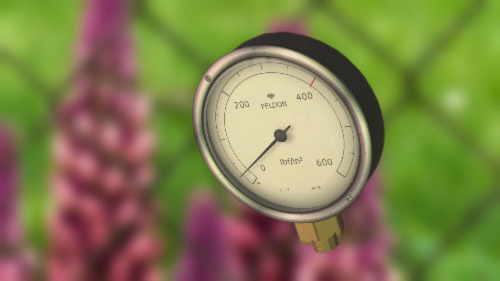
25 psi
